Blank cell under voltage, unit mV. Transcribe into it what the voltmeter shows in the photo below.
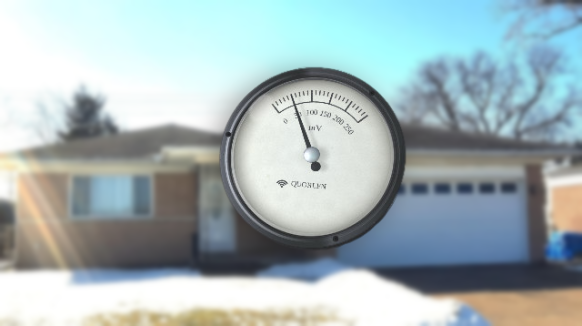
50 mV
